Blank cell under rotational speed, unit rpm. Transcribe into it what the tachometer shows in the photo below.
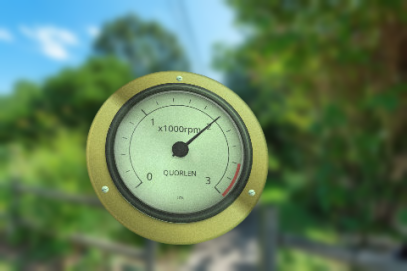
2000 rpm
